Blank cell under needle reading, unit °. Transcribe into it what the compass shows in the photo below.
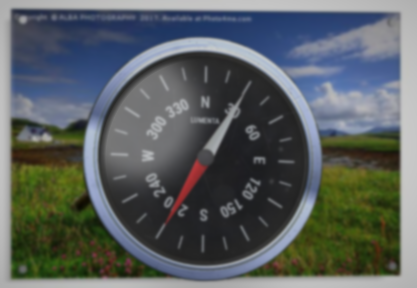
210 °
